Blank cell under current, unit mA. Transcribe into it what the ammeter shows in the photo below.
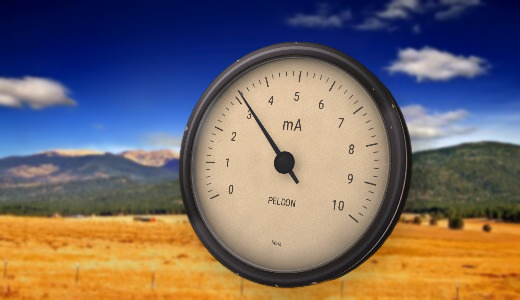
3.2 mA
